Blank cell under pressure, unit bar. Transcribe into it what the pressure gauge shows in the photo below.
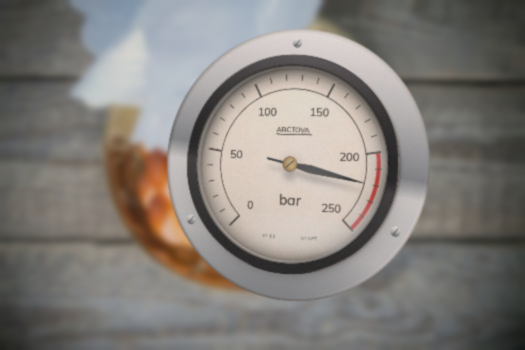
220 bar
